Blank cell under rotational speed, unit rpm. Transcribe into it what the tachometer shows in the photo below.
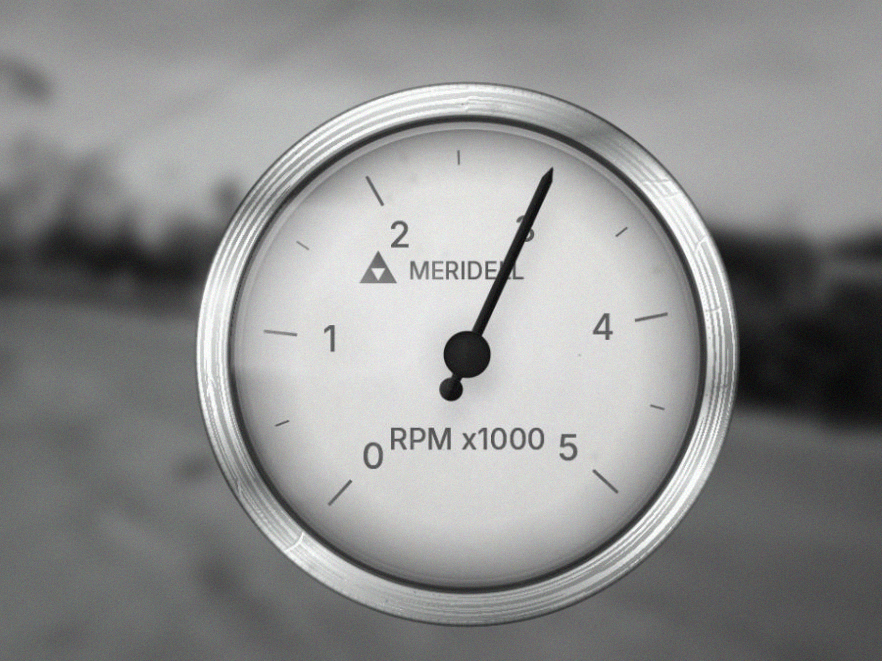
3000 rpm
